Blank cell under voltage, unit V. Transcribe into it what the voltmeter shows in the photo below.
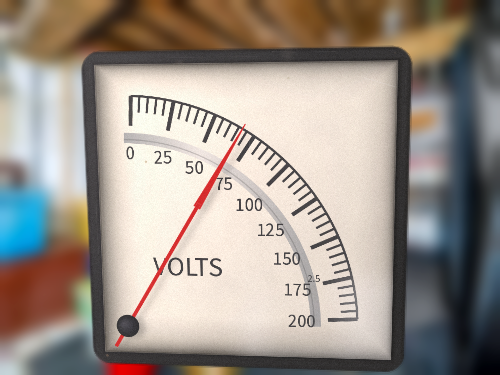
67.5 V
